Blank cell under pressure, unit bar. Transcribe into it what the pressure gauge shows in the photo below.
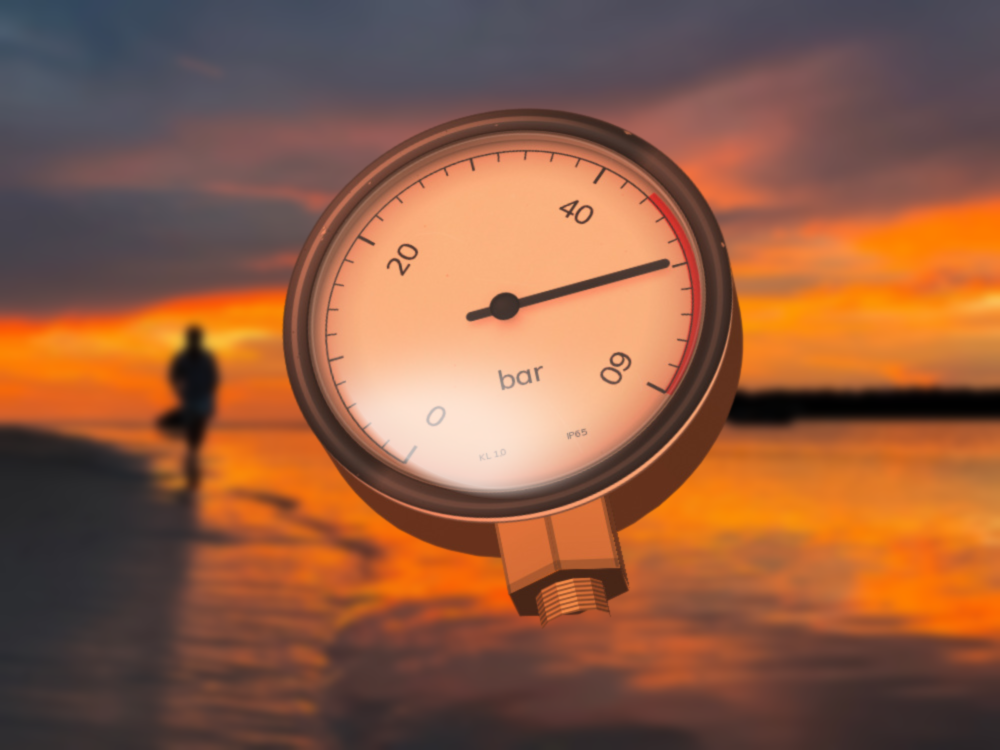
50 bar
